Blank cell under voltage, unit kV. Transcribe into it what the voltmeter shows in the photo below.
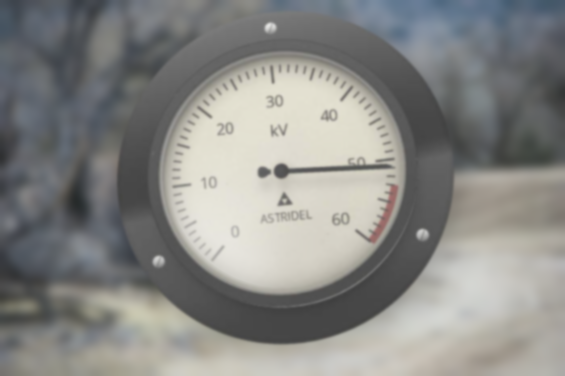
51 kV
